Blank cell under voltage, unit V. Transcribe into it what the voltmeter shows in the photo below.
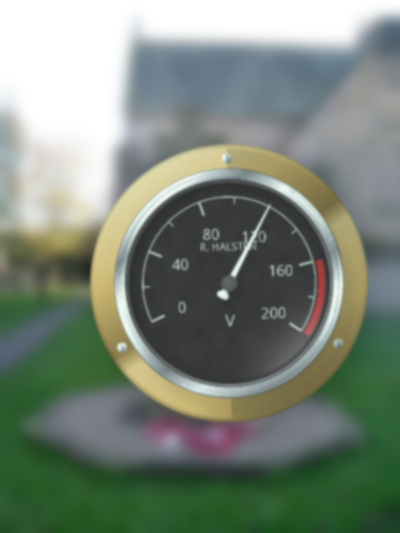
120 V
